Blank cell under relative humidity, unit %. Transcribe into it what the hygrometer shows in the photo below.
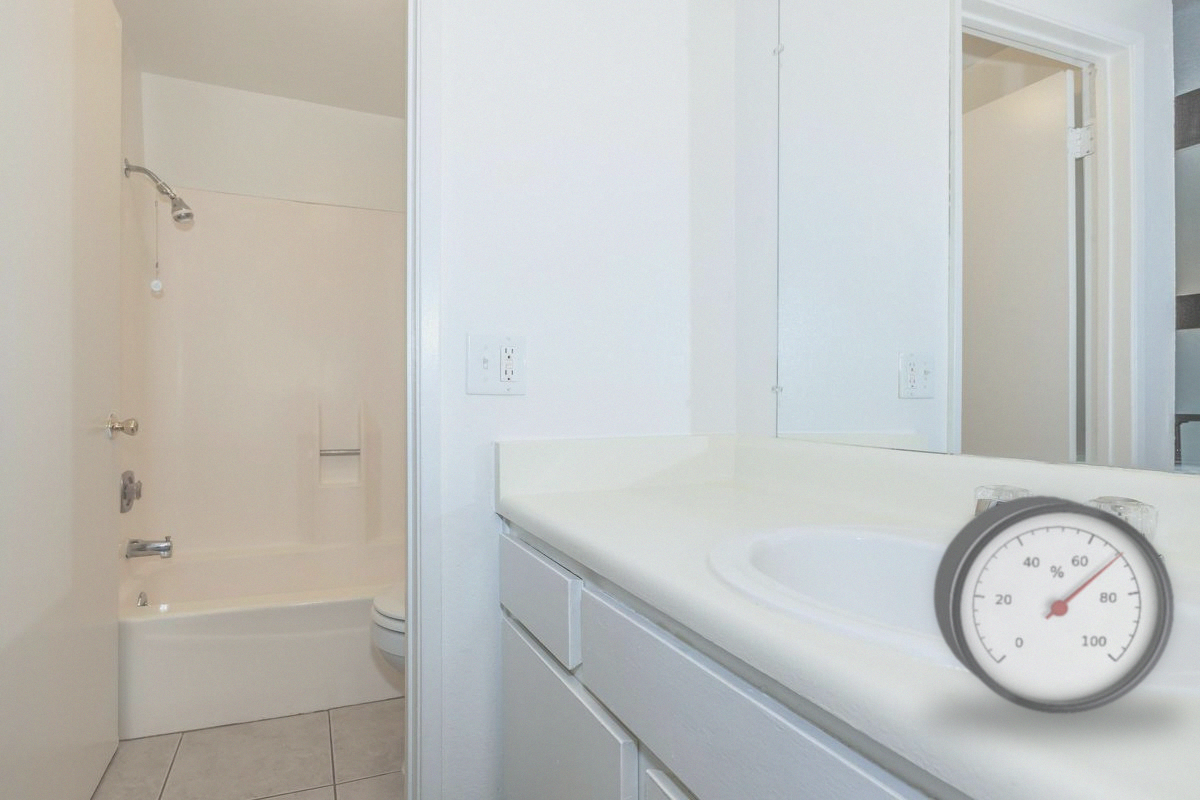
68 %
